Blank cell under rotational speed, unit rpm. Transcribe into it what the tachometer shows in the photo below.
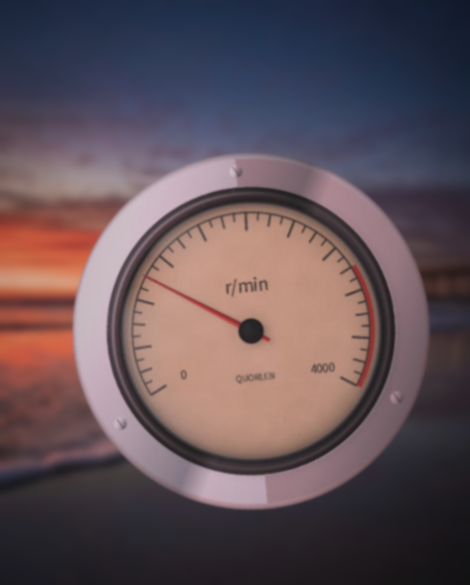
1000 rpm
